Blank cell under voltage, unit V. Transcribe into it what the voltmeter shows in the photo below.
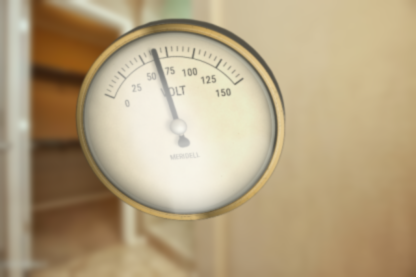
65 V
